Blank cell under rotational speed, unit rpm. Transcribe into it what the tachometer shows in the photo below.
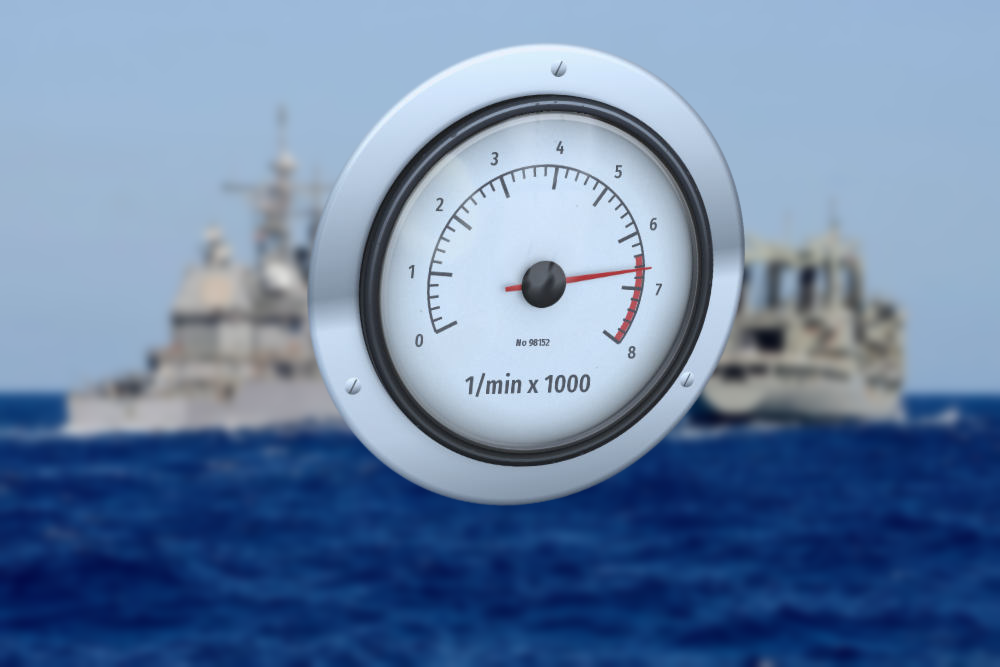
6600 rpm
